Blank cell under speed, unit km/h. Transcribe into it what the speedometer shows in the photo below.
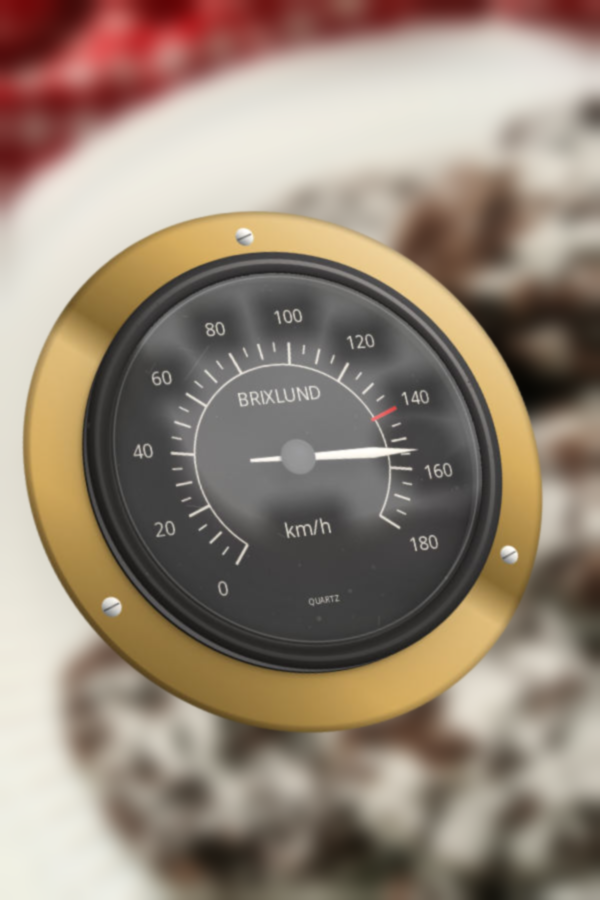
155 km/h
